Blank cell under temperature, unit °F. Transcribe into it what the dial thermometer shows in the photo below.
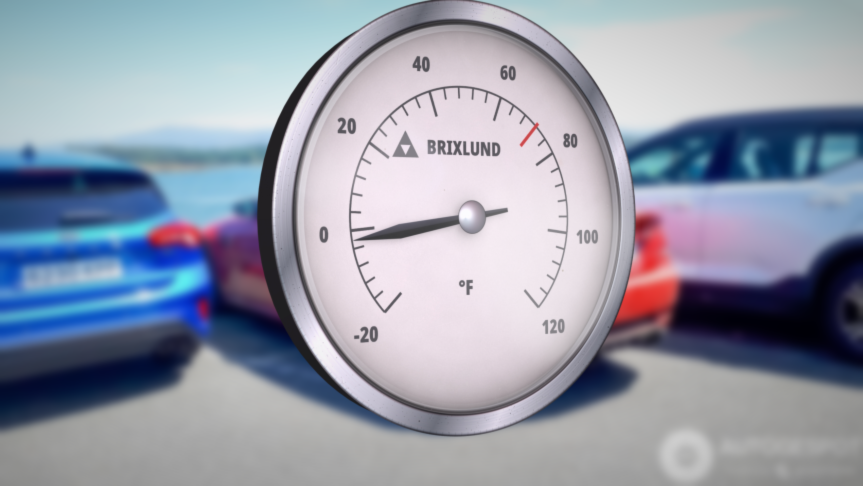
-2 °F
